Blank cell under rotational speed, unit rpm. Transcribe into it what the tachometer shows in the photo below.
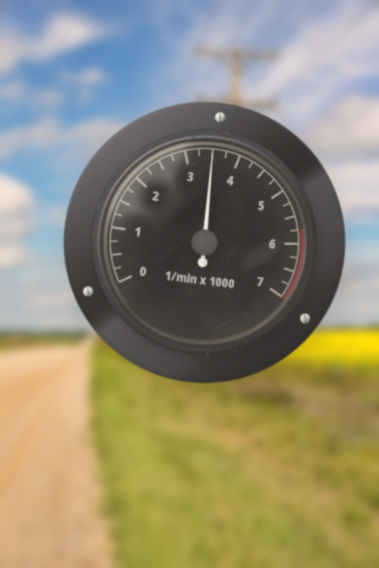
3500 rpm
